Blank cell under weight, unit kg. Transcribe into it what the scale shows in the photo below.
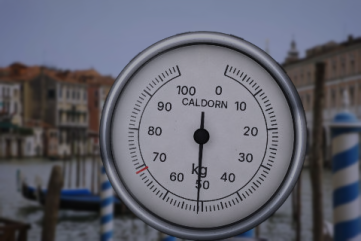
51 kg
